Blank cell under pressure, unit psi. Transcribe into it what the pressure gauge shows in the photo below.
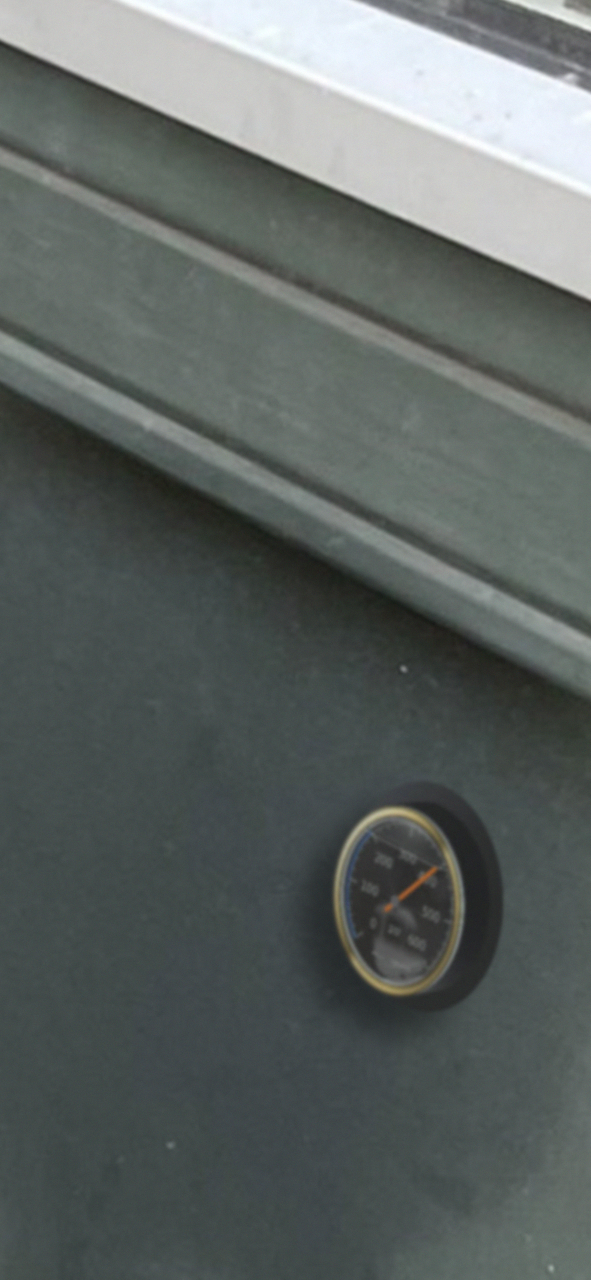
400 psi
